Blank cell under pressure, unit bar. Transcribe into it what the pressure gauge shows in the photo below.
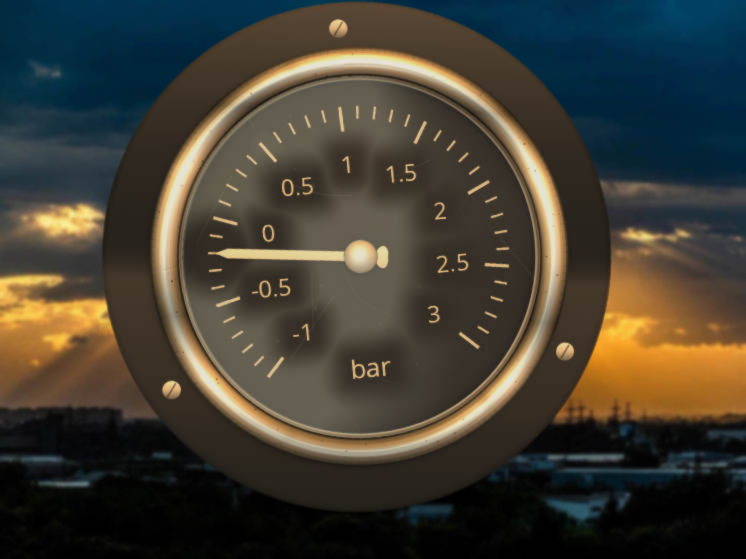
-0.2 bar
